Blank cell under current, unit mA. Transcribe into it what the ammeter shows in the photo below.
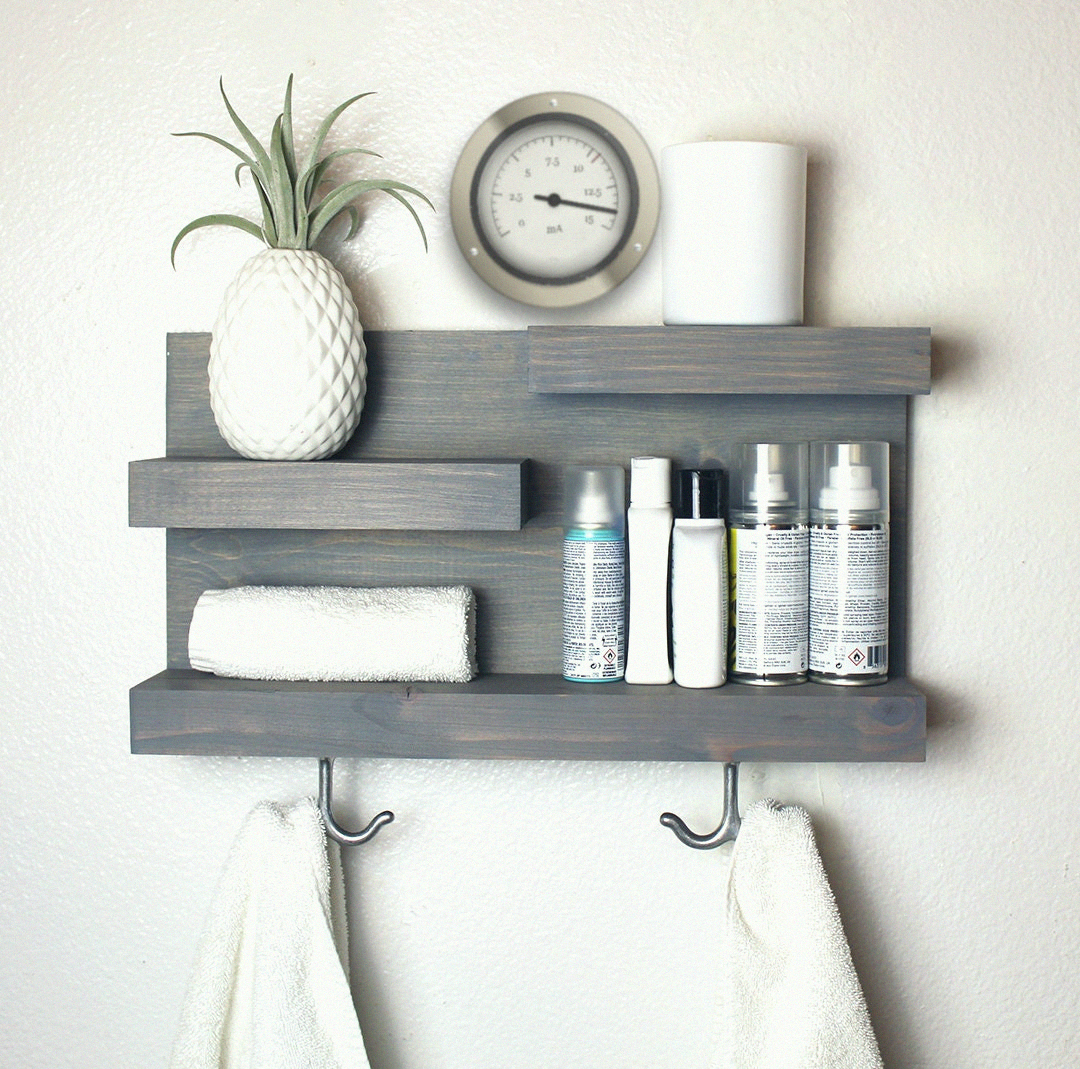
14 mA
